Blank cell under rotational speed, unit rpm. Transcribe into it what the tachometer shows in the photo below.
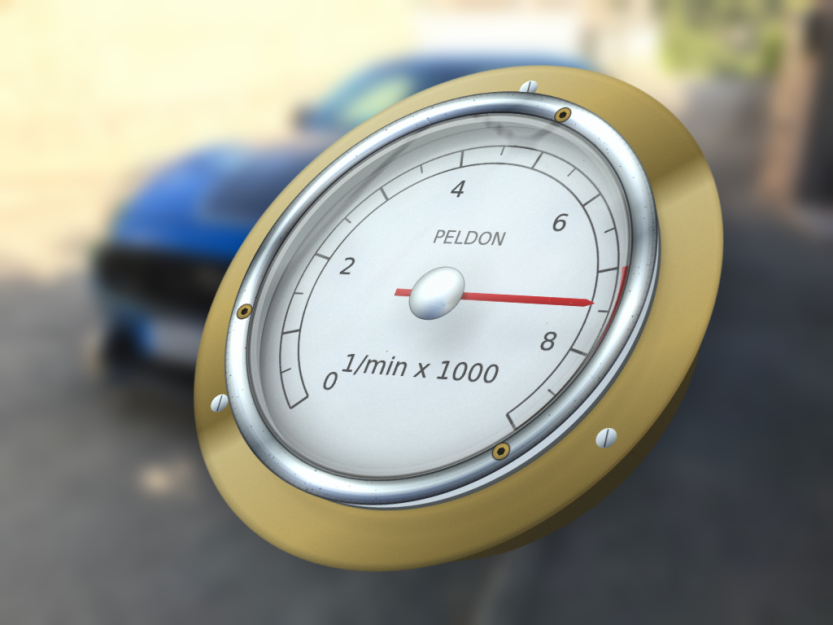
7500 rpm
